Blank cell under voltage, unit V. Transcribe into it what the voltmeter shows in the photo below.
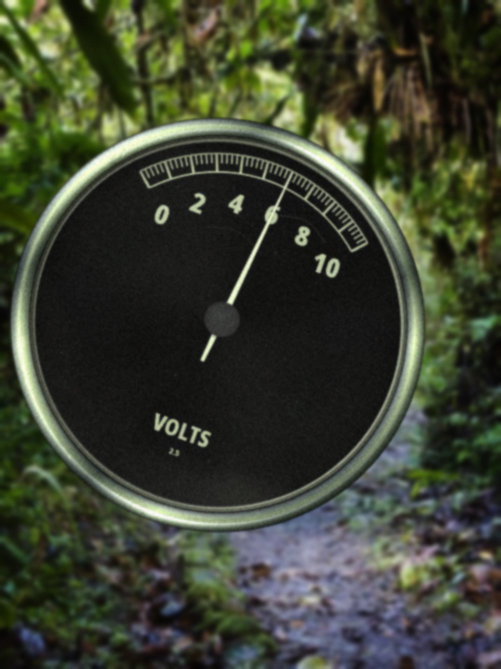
6 V
